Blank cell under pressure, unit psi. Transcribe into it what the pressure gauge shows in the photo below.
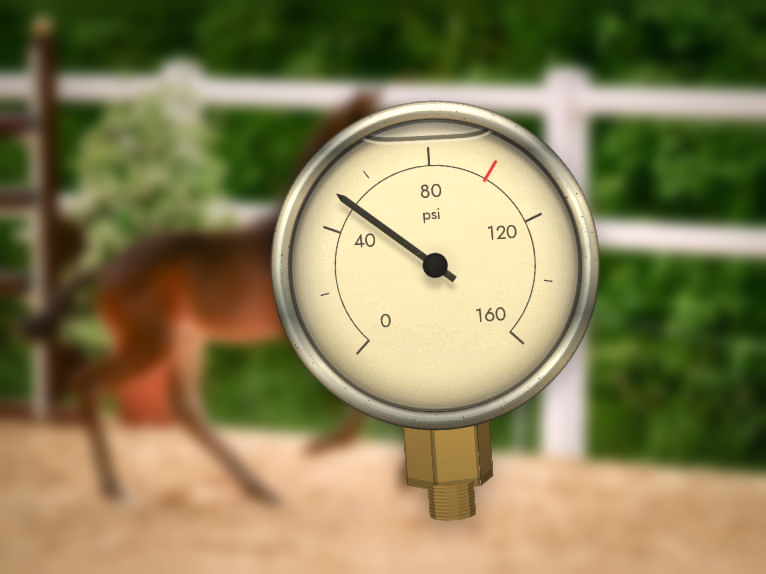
50 psi
